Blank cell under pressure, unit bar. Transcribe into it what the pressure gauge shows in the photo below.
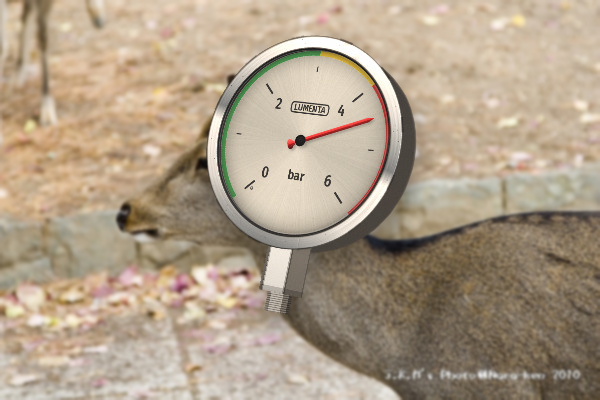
4.5 bar
